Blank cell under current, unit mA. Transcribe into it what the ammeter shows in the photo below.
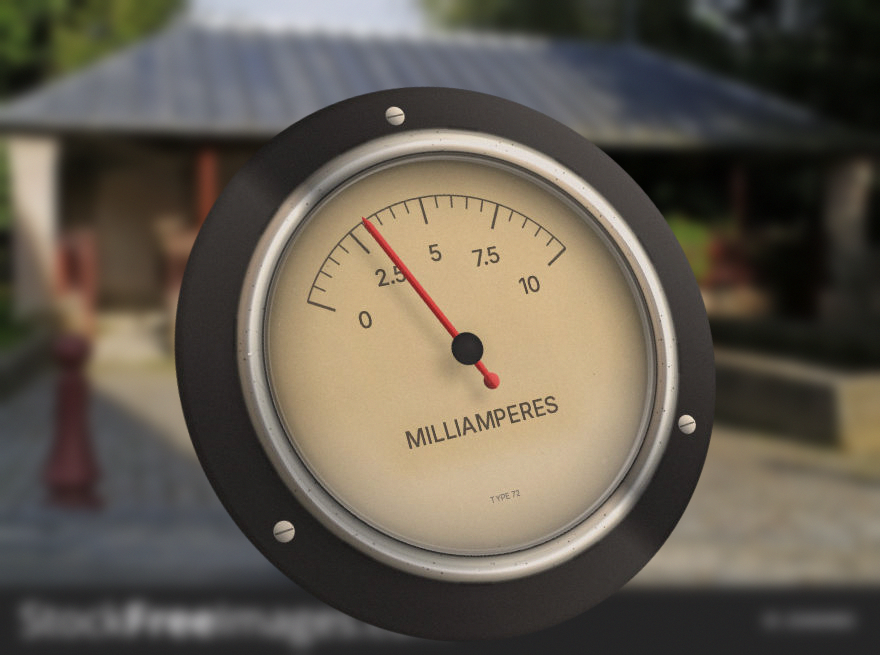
3 mA
